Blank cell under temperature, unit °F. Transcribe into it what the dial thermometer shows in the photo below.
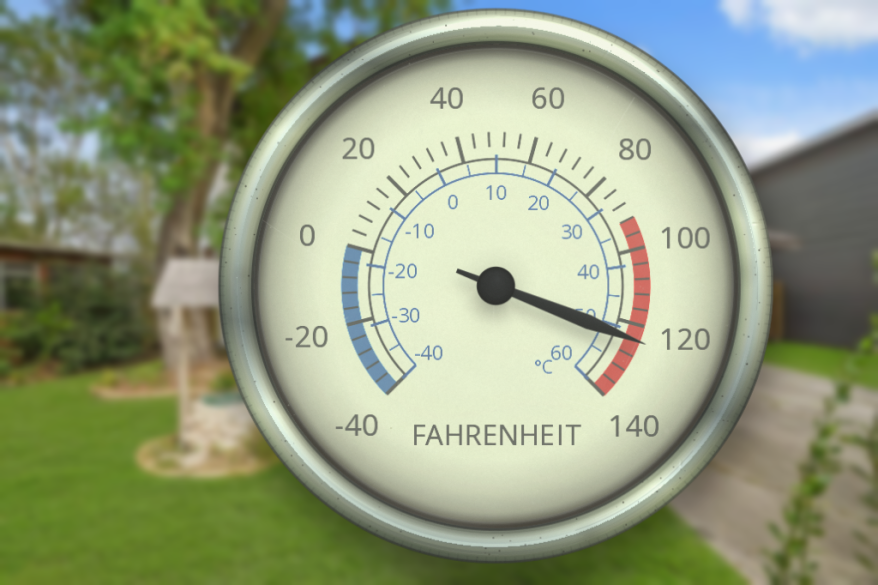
124 °F
